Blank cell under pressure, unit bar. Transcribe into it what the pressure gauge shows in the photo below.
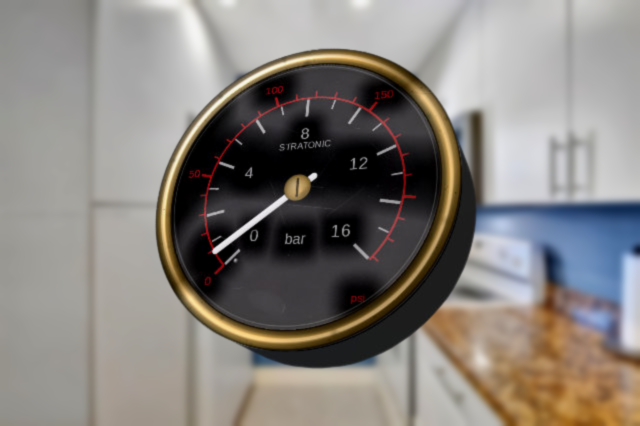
0.5 bar
